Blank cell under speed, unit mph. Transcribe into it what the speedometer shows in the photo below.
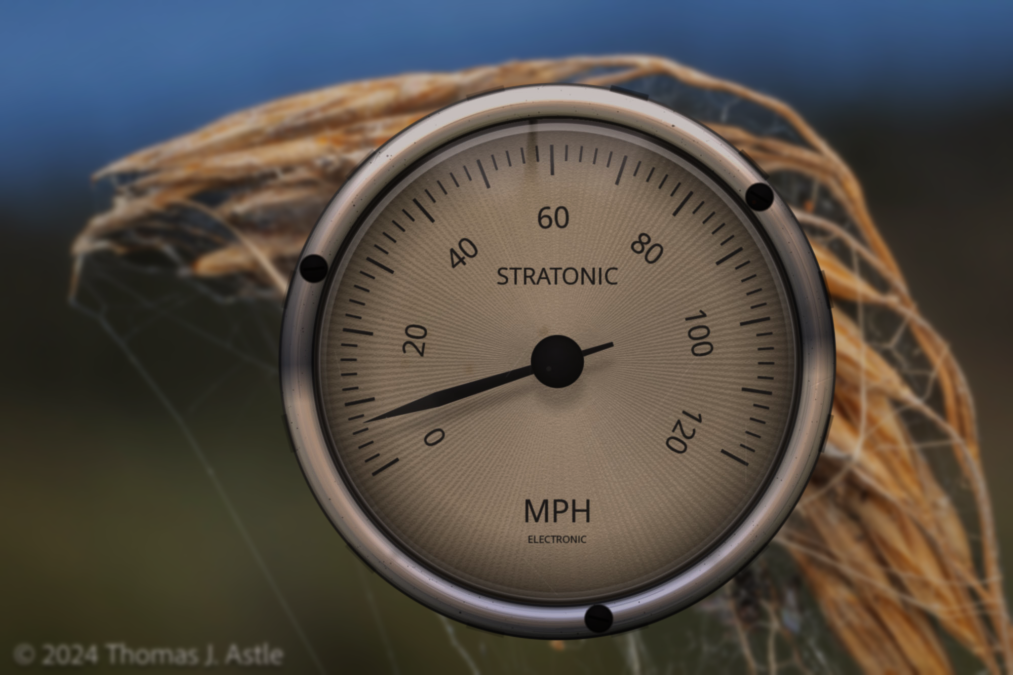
7 mph
